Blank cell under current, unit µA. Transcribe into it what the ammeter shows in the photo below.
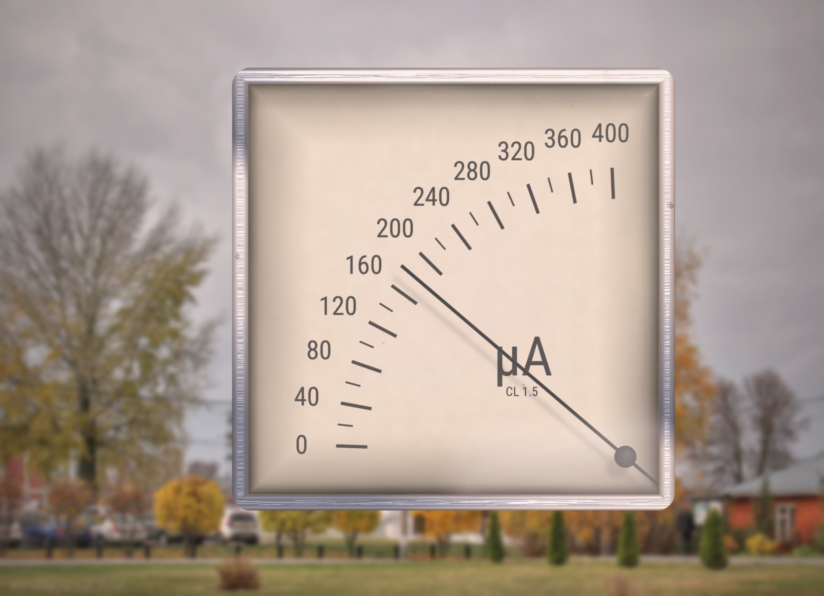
180 µA
